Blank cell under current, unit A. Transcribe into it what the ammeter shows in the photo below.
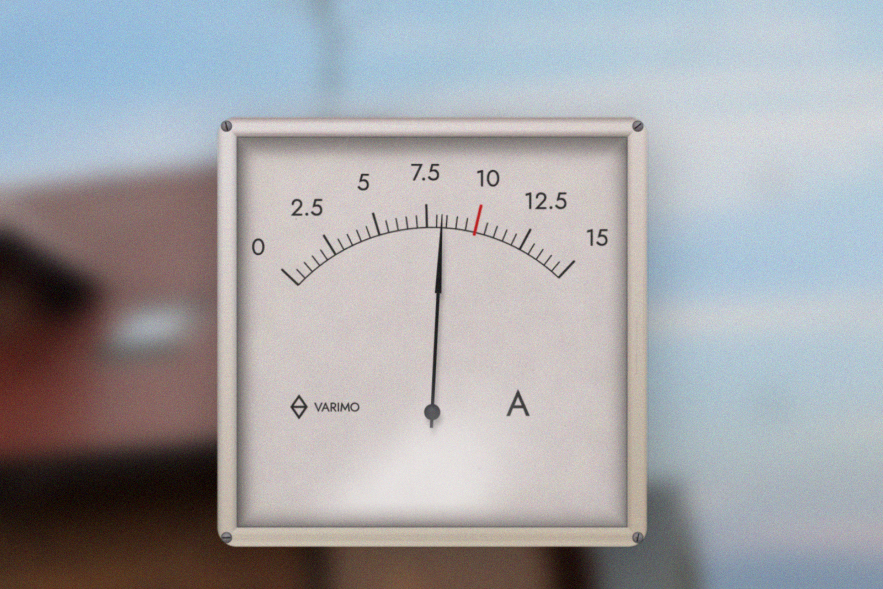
8.25 A
